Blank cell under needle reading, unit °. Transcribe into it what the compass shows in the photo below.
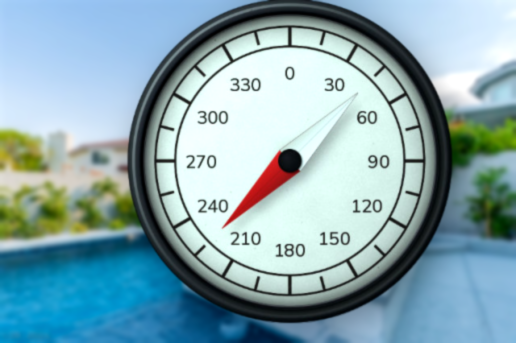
225 °
